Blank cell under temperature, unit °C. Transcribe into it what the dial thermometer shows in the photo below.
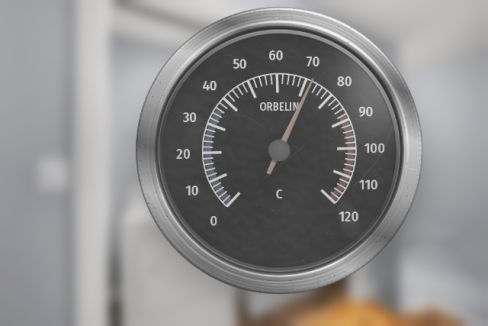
72 °C
